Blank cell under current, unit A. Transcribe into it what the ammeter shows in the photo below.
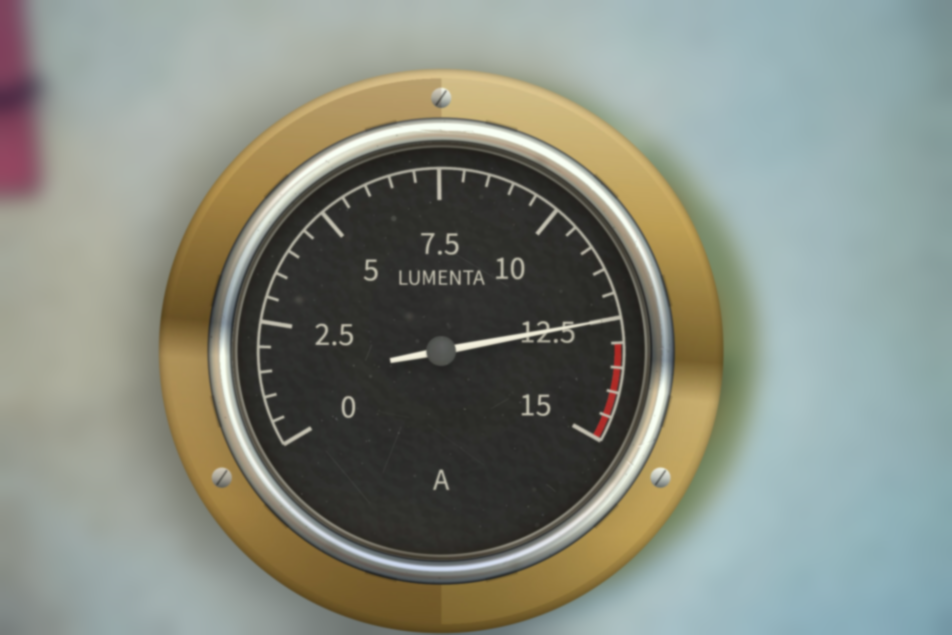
12.5 A
